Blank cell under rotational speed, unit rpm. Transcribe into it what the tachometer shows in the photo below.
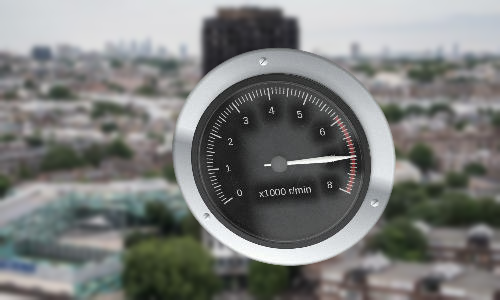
7000 rpm
